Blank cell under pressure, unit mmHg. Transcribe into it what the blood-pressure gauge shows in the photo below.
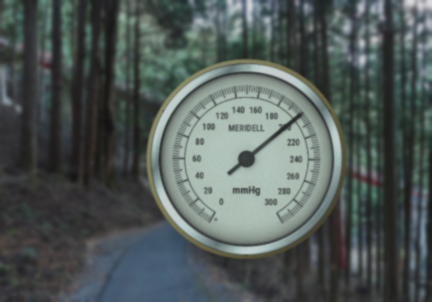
200 mmHg
